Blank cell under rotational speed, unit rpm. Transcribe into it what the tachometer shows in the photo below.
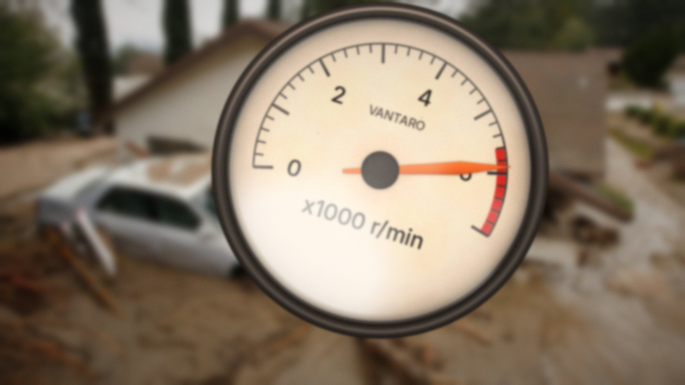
5900 rpm
